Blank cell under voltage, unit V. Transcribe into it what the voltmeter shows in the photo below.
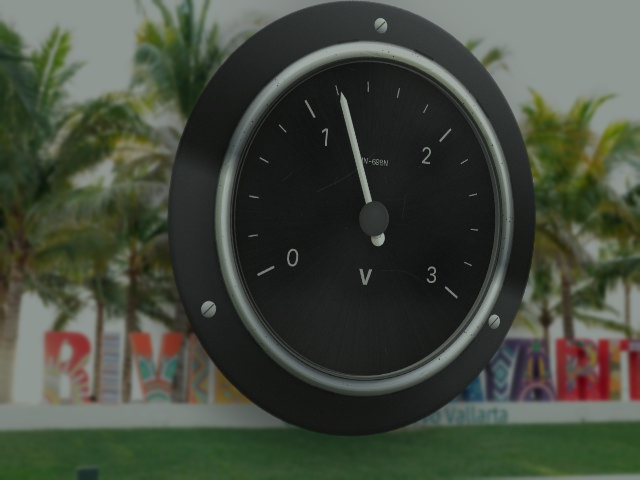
1.2 V
